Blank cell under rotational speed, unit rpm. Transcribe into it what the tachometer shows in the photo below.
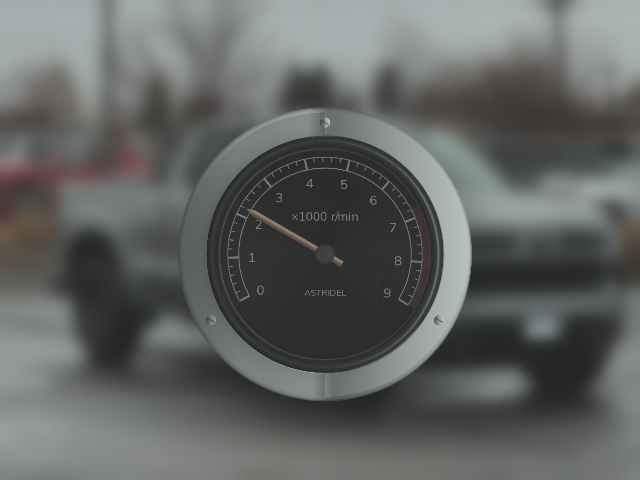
2200 rpm
